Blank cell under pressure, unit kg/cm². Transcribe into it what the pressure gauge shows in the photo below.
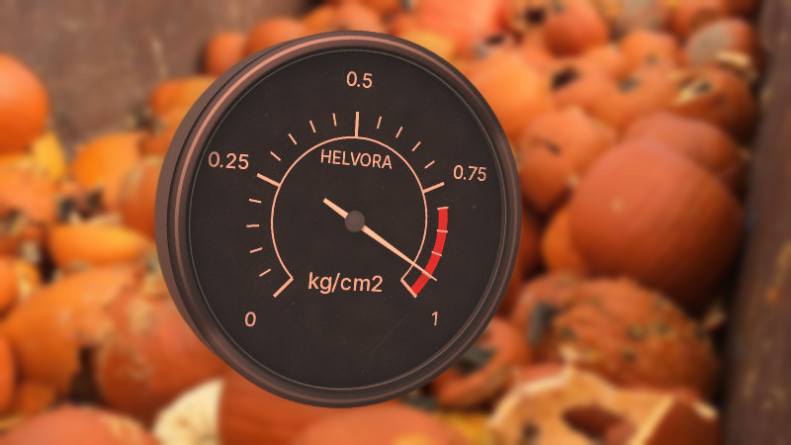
0.95 kg/cm²
